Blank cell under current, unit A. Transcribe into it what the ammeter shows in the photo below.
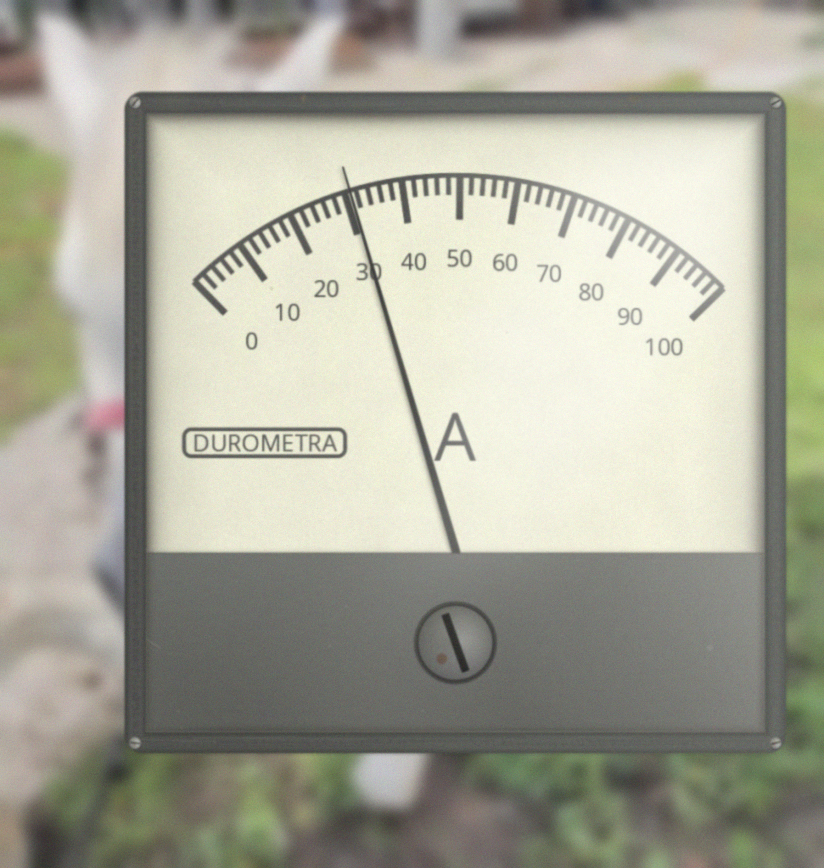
31 A
